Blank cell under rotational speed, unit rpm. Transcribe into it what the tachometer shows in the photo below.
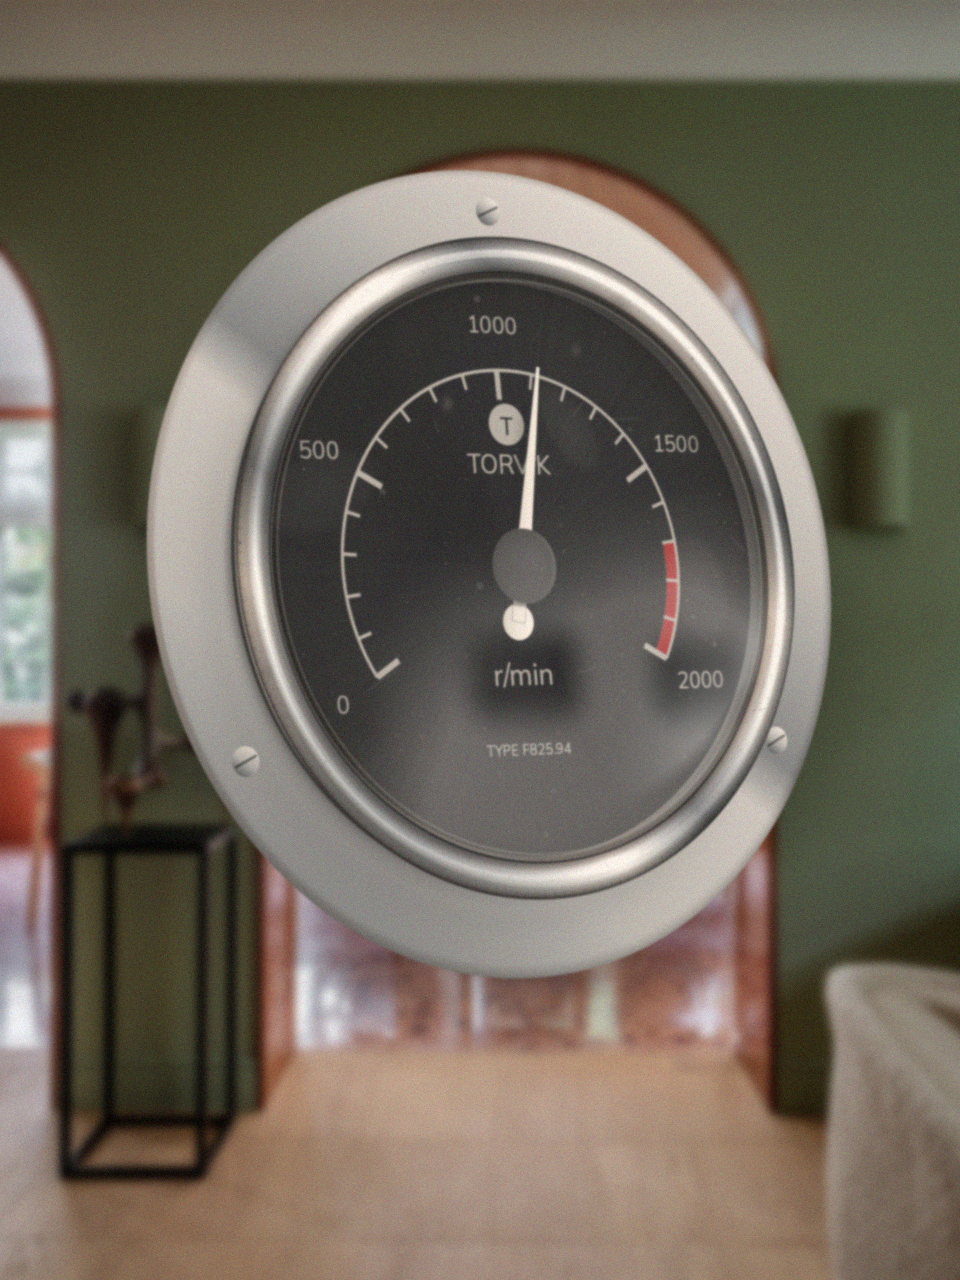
1100 rpm
